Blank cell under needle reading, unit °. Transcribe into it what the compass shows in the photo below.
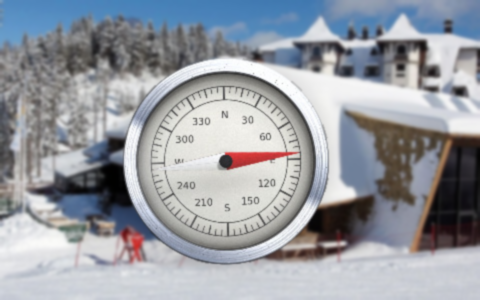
85 °
